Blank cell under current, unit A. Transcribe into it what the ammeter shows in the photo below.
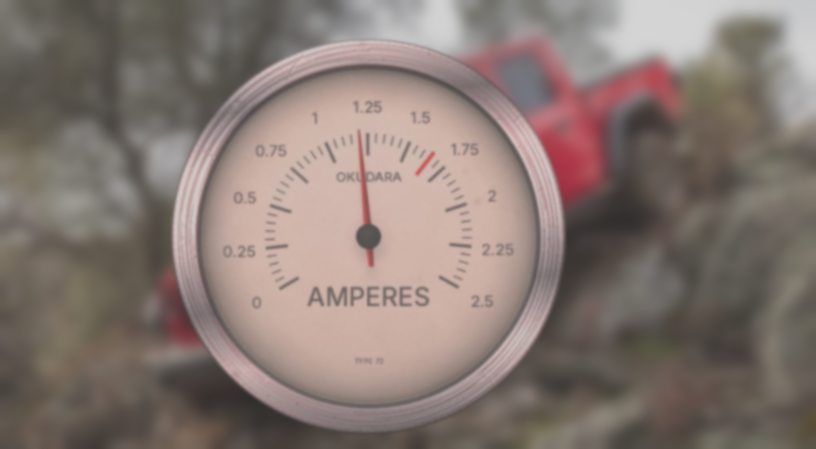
1.2 A
